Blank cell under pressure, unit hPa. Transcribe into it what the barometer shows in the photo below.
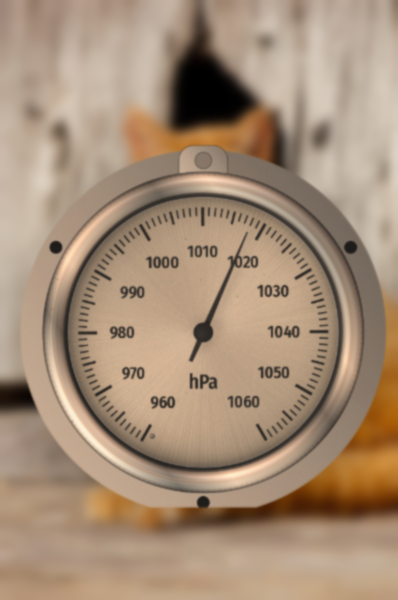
1018 hPa
